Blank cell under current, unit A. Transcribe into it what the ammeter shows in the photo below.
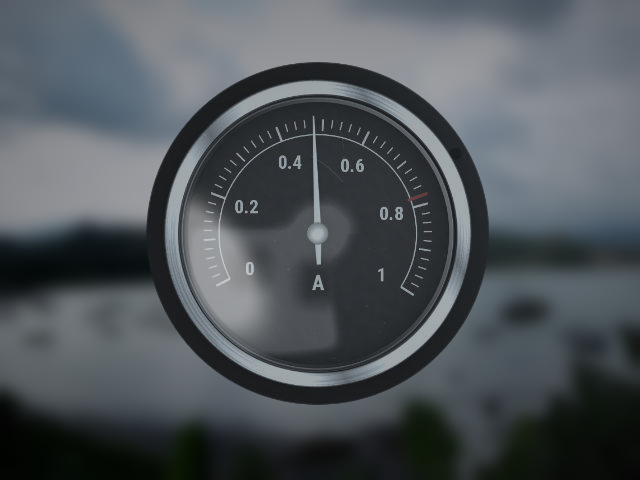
0.48 A
